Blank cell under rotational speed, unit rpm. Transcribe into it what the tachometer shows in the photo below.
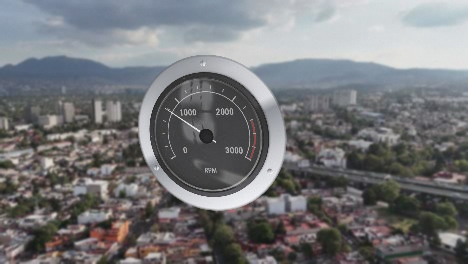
800 rpm
